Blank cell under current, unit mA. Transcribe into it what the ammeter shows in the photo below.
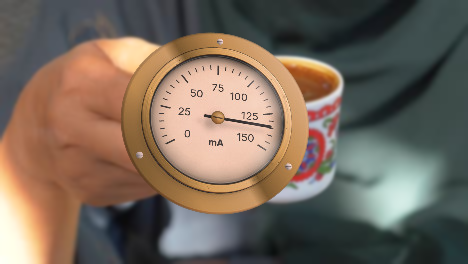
135 mA
